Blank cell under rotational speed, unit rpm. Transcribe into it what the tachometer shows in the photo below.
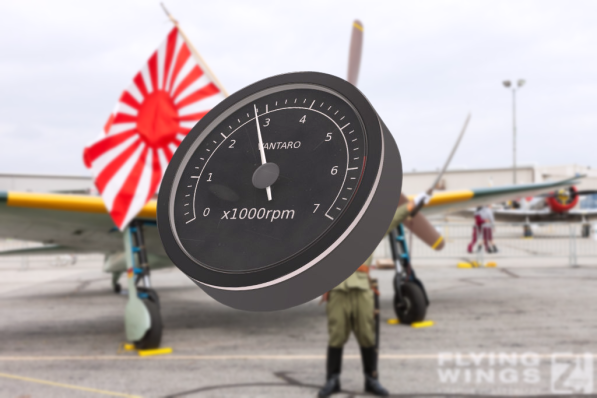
2800 rpm
